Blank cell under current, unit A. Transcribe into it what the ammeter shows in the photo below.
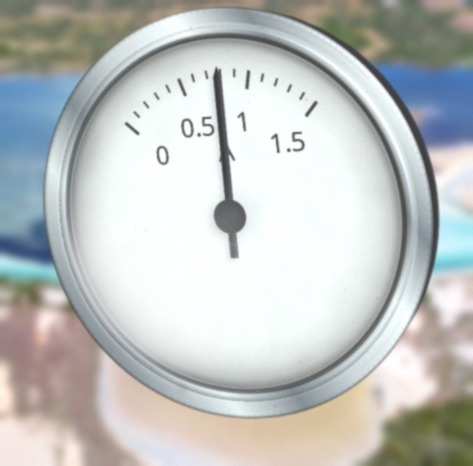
0.8 A
